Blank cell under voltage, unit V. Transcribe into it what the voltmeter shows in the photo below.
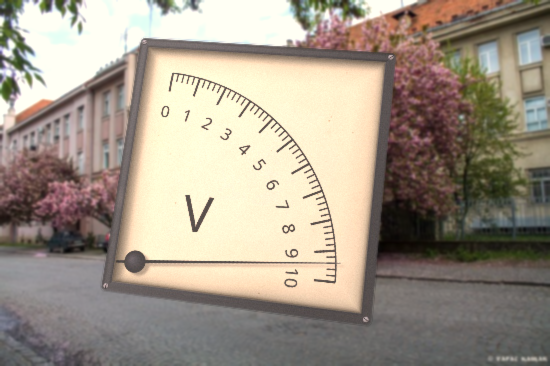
9.4 V
